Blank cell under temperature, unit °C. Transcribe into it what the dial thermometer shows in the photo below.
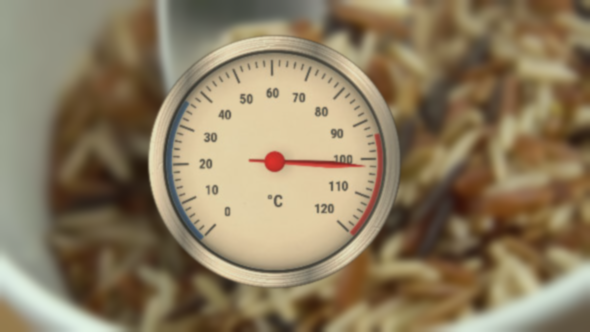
102 °C
